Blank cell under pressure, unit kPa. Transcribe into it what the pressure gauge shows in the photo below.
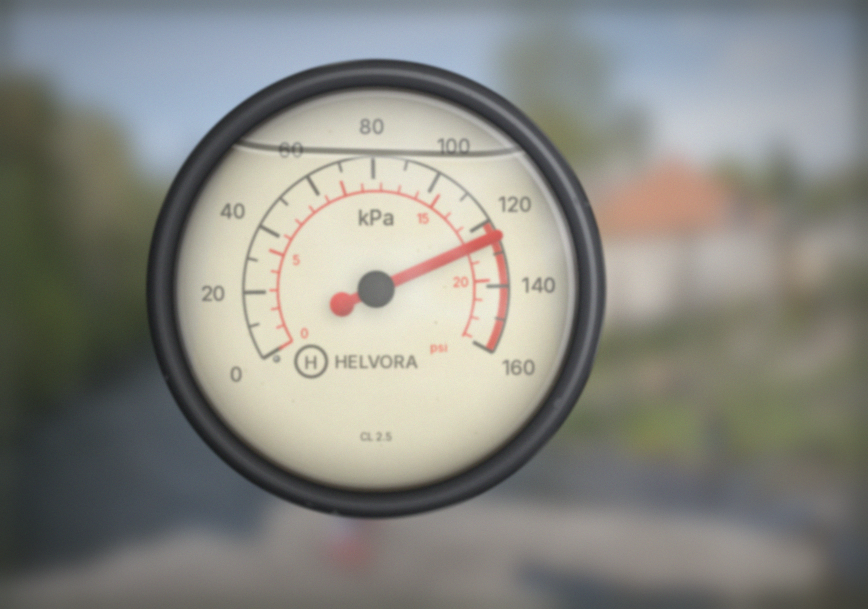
125 kPa
